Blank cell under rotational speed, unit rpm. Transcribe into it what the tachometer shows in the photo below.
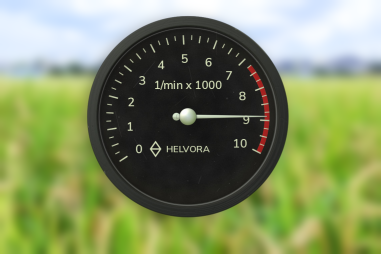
8875 rpm
